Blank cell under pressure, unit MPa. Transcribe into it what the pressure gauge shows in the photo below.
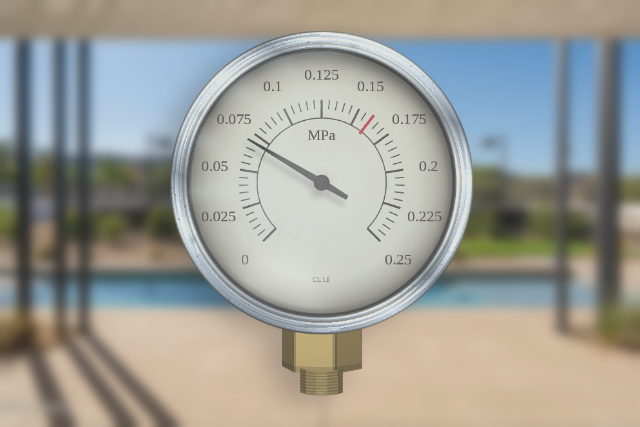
0.07 MPa
